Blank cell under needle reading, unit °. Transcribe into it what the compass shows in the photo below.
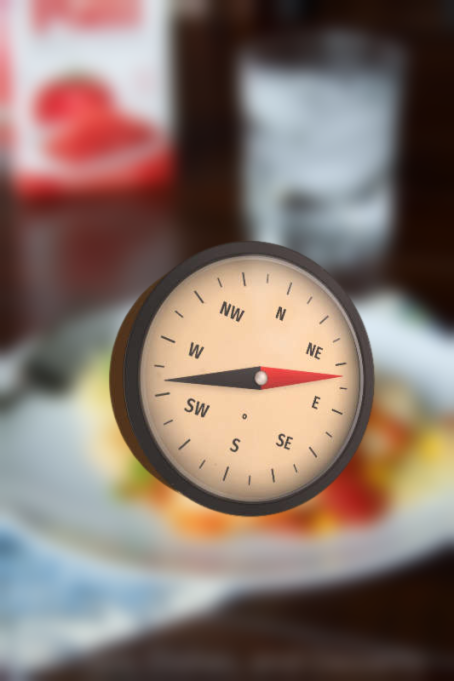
67.5 °
